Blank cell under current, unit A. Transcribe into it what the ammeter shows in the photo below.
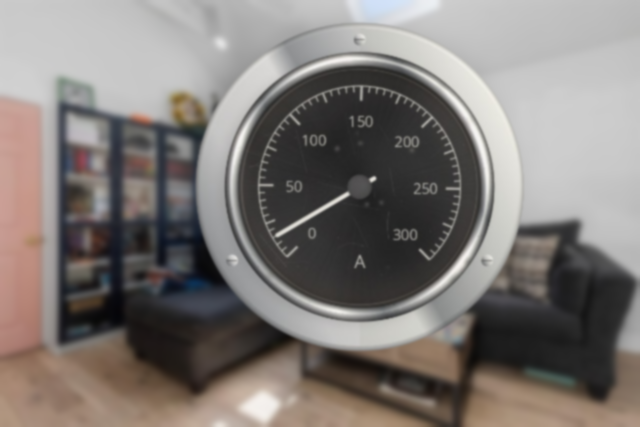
15 A
